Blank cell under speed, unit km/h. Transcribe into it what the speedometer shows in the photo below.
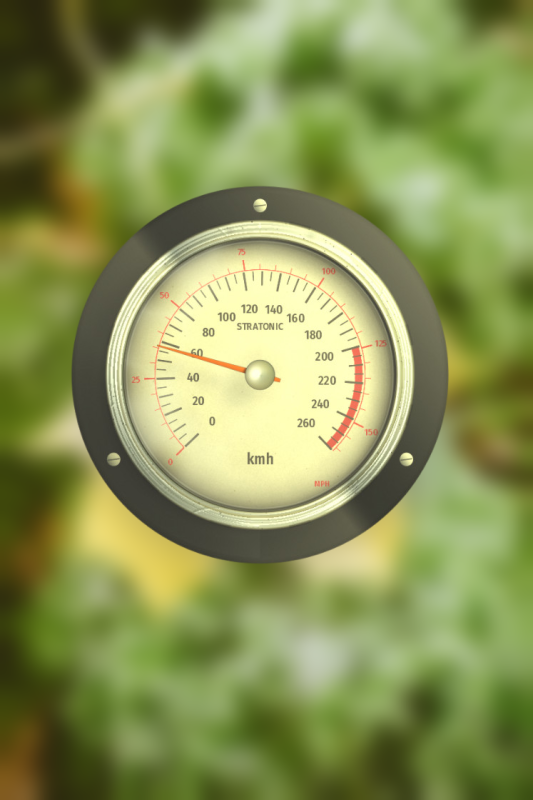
57.5 km/h
